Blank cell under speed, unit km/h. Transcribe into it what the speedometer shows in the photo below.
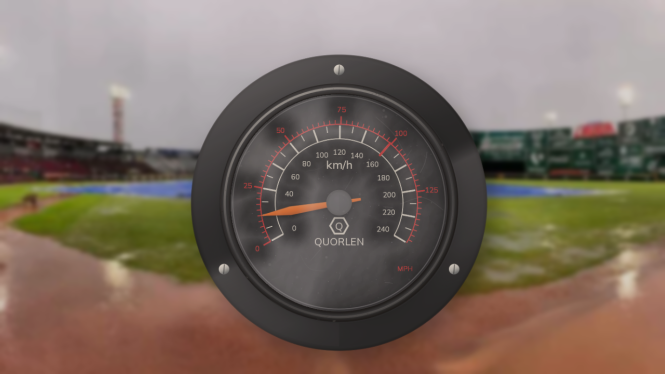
20 km/h
